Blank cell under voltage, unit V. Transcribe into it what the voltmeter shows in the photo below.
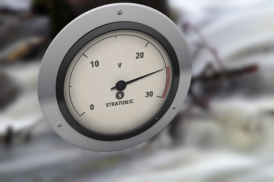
25 V
